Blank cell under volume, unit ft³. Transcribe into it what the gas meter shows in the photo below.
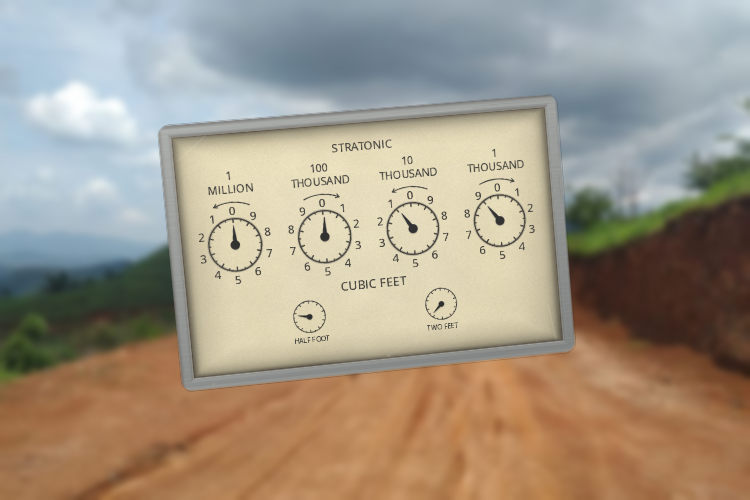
900 ft³
